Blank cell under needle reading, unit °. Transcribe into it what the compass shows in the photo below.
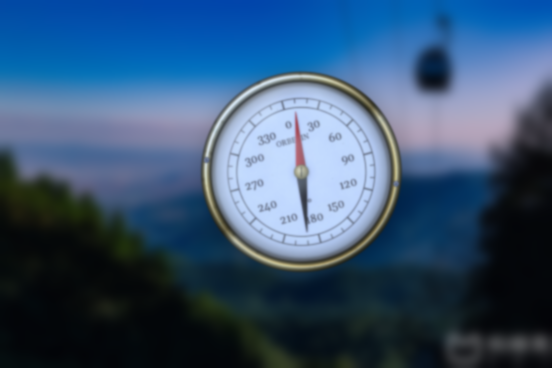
10 °
